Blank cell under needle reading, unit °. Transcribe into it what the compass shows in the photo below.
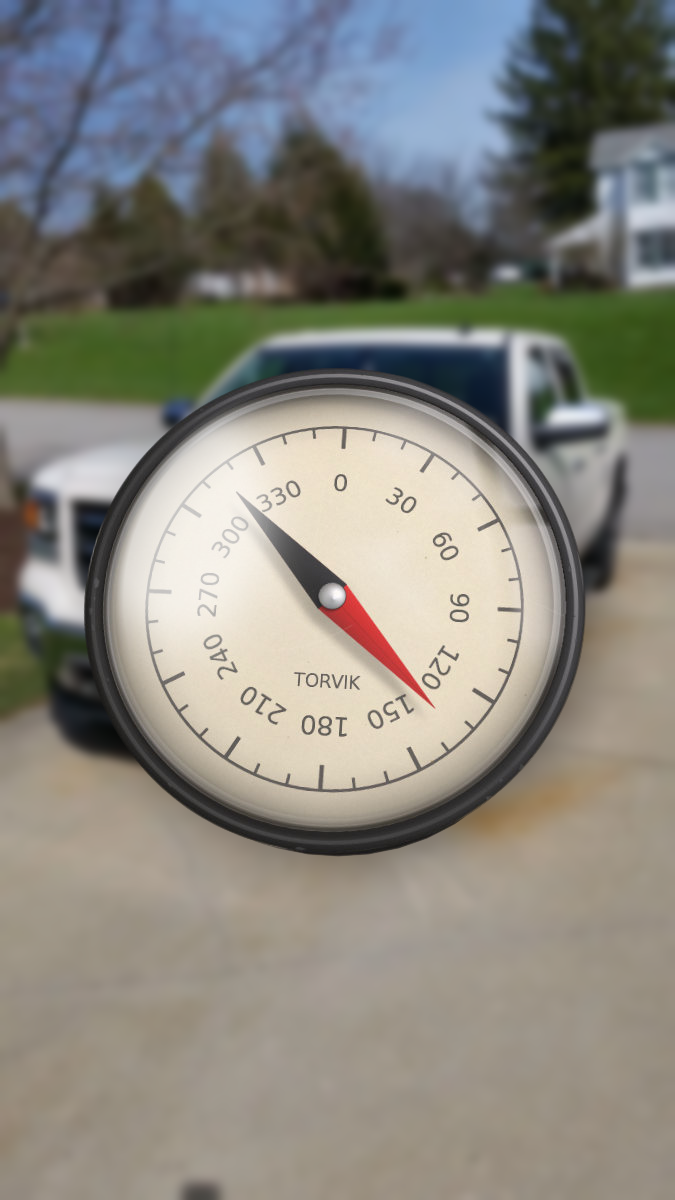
135 °
